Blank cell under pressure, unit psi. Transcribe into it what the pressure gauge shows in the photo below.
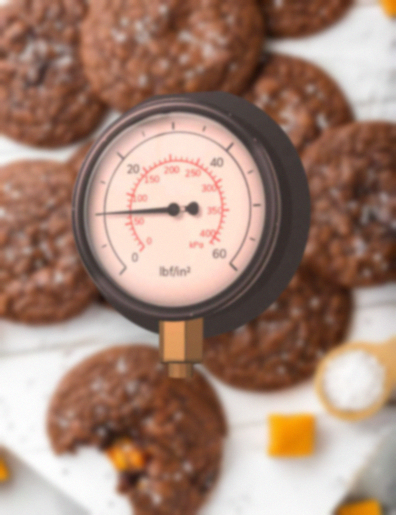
10 psi
